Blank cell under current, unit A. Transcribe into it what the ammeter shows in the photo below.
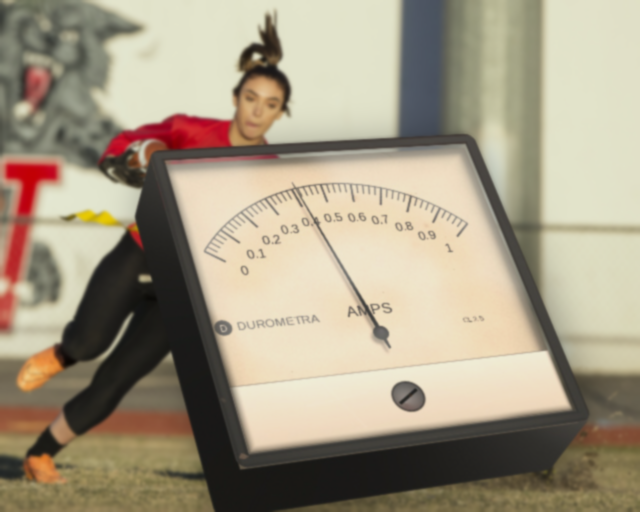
0.4 A
